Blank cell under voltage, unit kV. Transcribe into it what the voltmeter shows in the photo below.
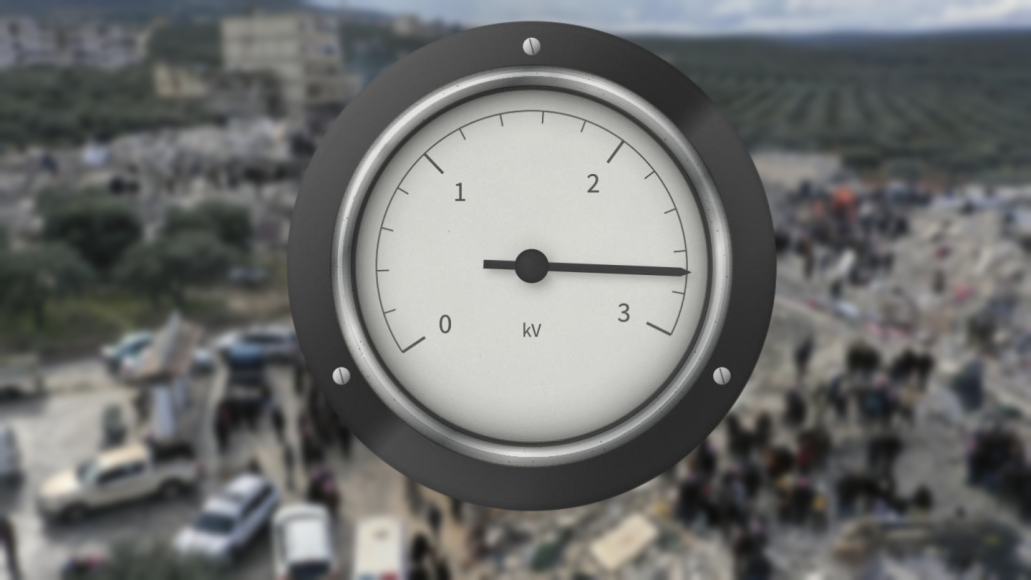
2.7 kV
